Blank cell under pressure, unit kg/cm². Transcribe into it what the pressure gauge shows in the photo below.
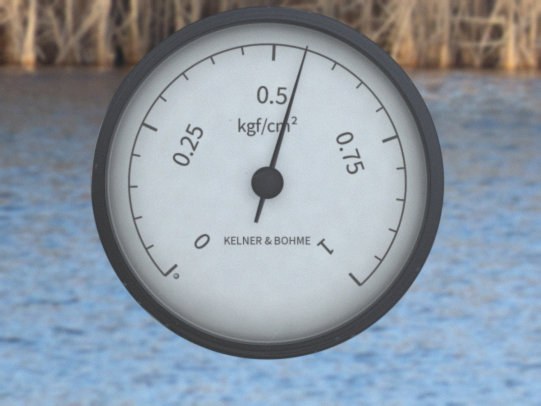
0.55 kg/cm²
